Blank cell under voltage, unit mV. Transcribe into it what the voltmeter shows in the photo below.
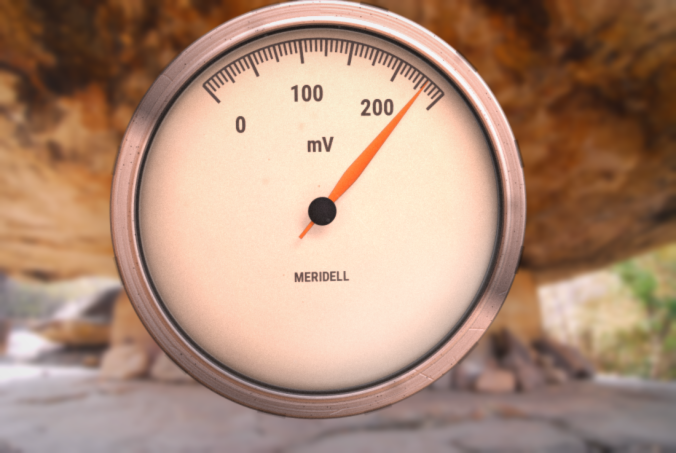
230 mV
